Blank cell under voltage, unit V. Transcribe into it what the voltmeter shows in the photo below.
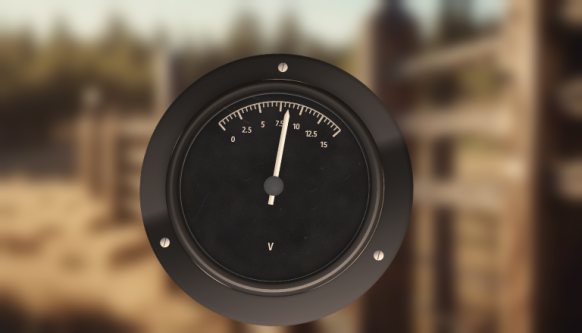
8.5 V
